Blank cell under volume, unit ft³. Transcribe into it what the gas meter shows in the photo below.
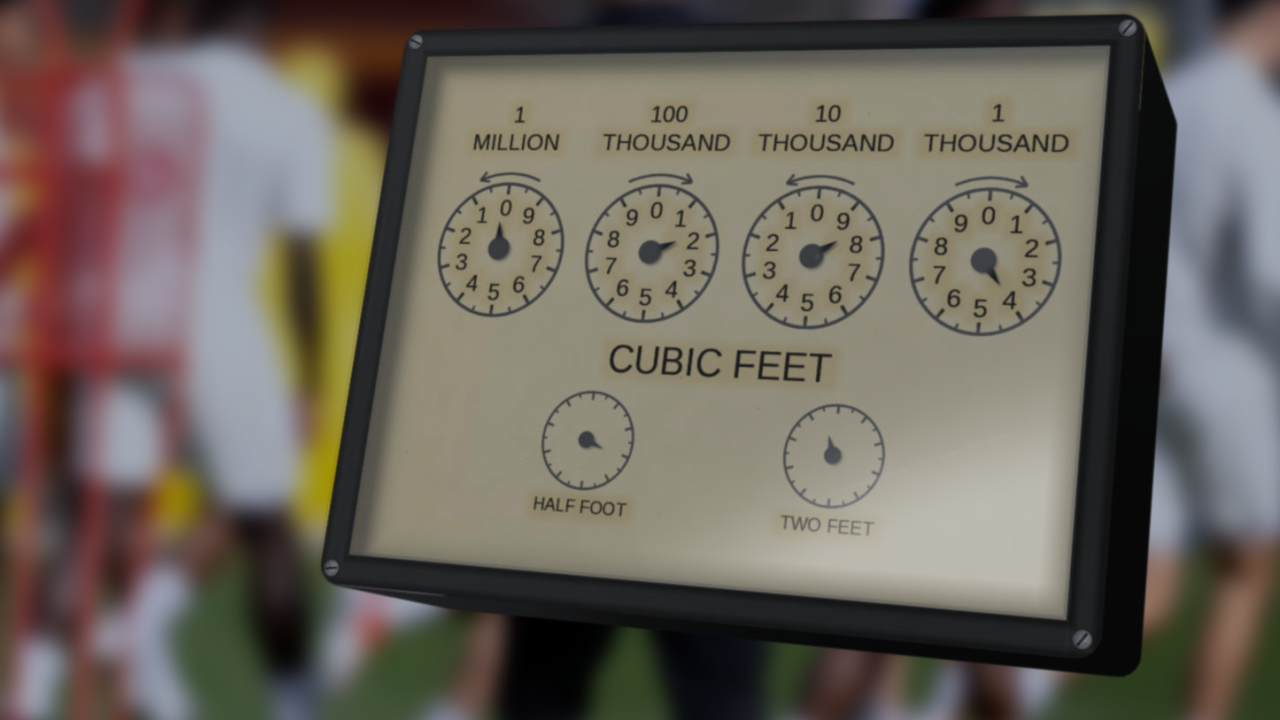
18400 ft³
